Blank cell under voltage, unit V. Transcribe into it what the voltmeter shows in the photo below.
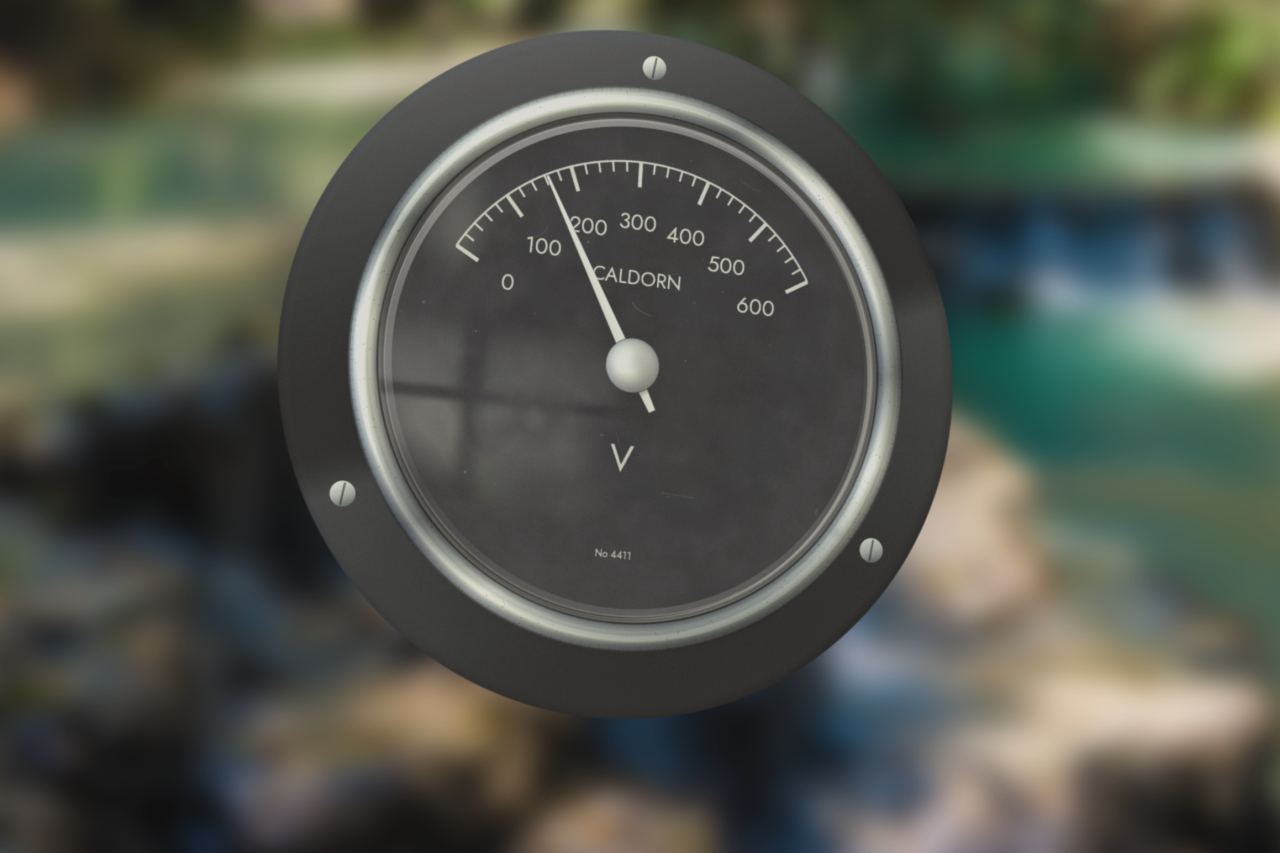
160 V
